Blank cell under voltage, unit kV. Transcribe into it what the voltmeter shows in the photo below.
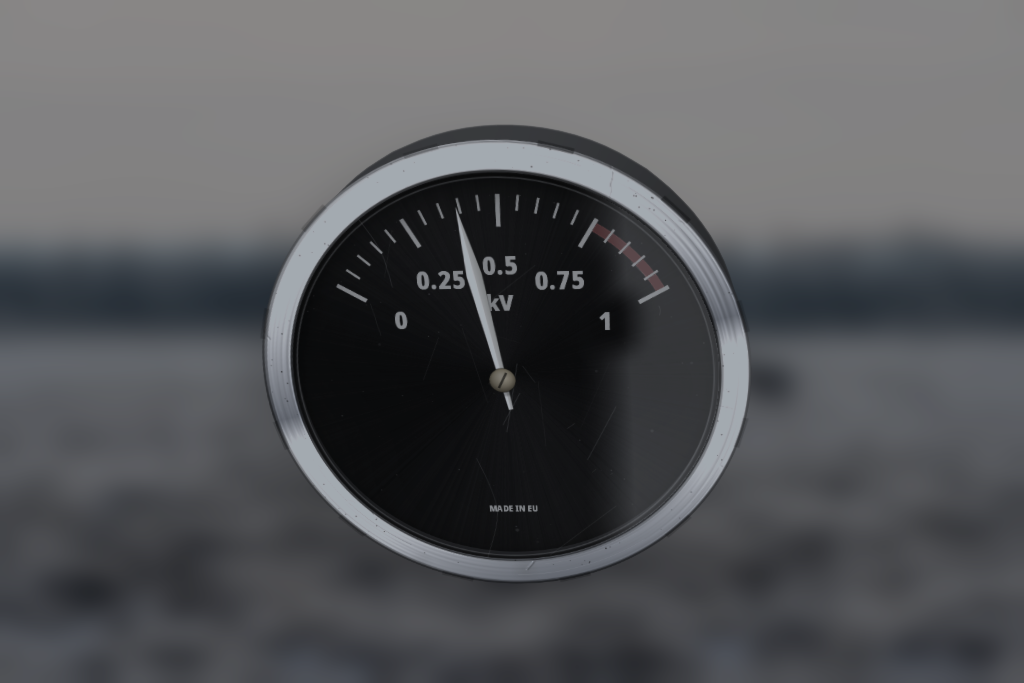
0.4 kV
